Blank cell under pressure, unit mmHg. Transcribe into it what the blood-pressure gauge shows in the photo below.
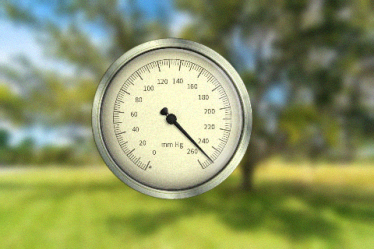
250 mmHg
